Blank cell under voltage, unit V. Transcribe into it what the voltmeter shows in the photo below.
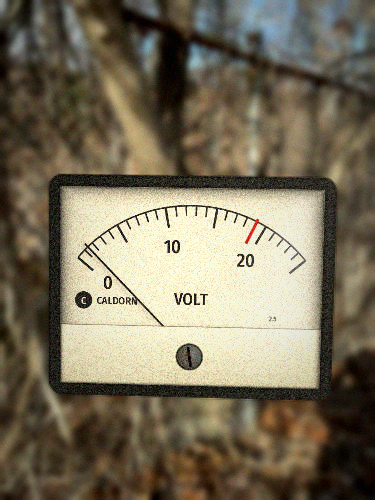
1.5 V
